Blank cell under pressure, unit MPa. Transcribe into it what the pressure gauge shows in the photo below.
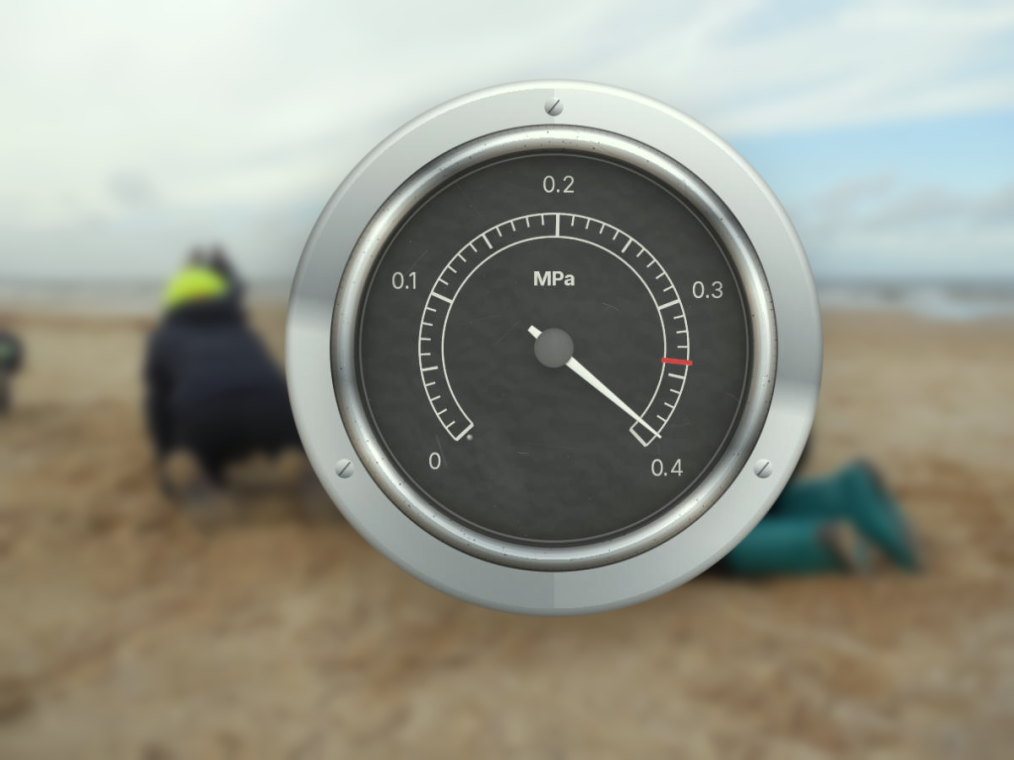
0.39 MPa
